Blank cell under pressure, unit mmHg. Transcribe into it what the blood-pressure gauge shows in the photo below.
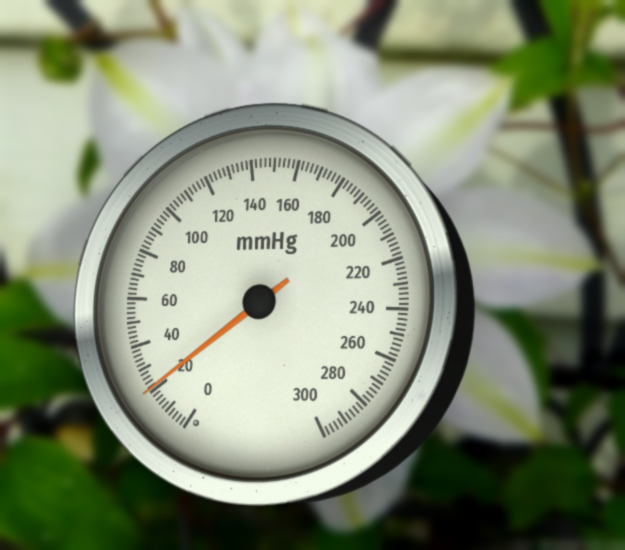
20 mmHg
